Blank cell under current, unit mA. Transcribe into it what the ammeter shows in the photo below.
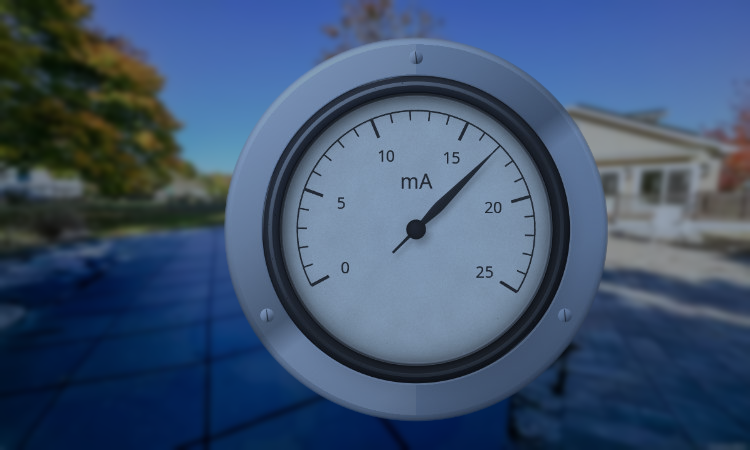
17 mA
